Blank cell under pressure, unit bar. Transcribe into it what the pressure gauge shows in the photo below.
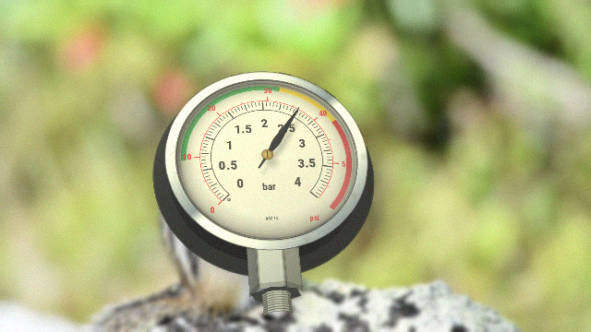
2.5 bar
